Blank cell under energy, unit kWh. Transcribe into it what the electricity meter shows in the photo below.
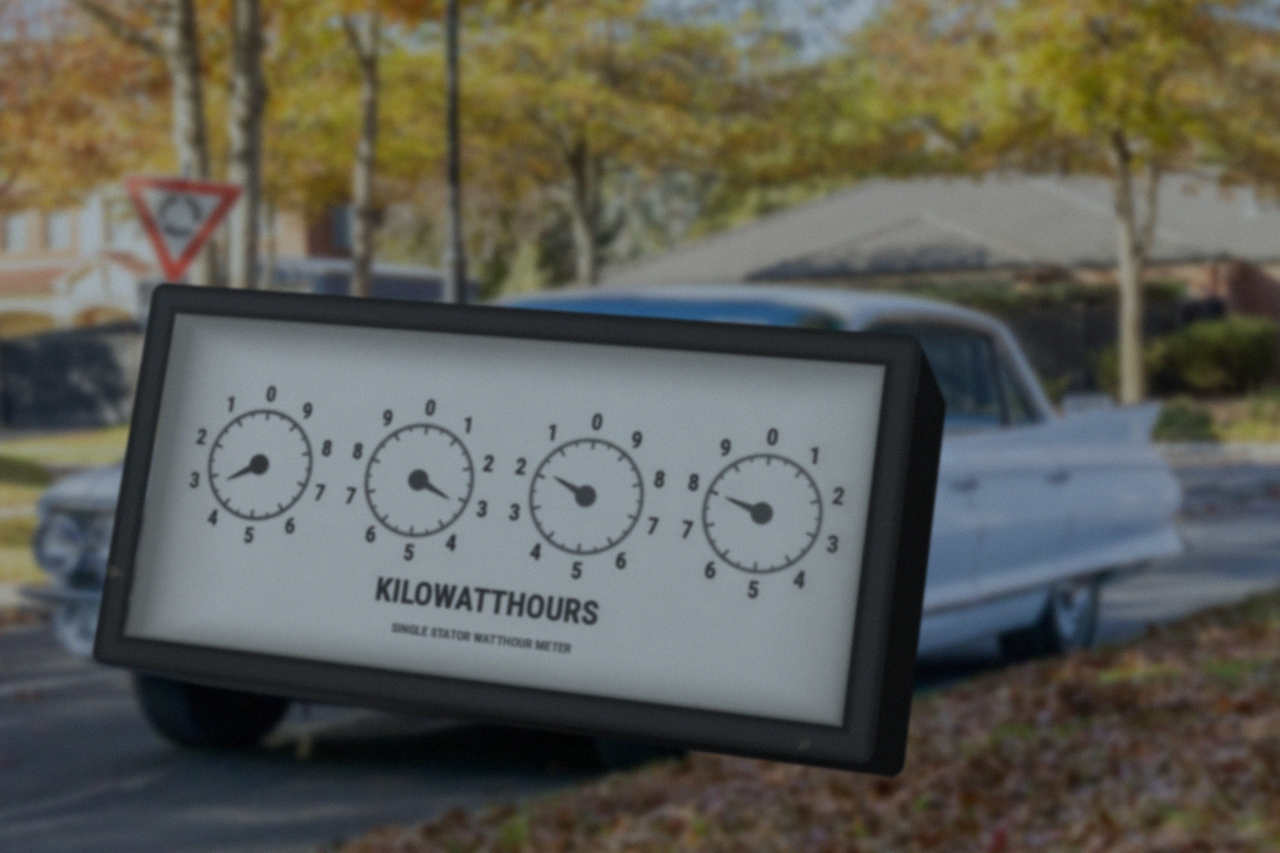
3318 kWh
